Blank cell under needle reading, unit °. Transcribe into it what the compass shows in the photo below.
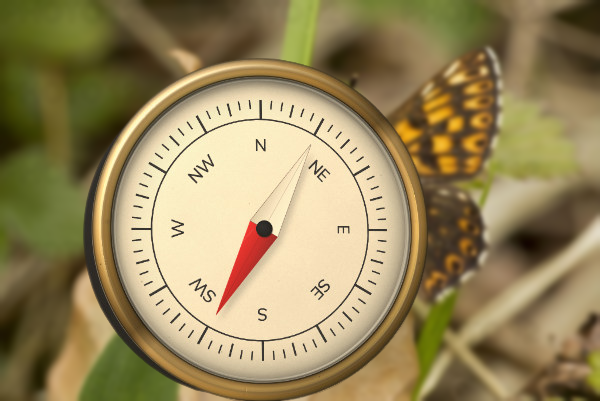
210 °
